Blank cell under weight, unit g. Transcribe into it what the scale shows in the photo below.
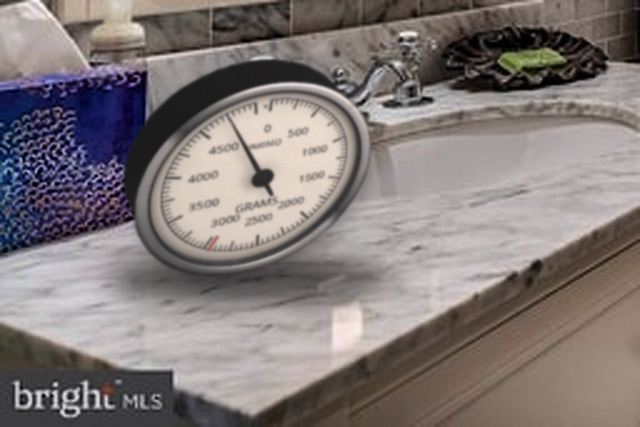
4750 g
